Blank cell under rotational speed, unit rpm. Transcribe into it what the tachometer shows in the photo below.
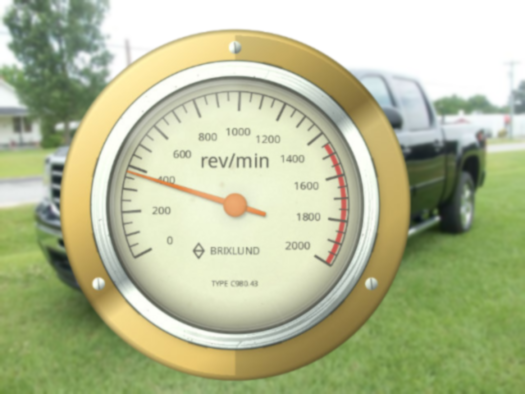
375 rpm
